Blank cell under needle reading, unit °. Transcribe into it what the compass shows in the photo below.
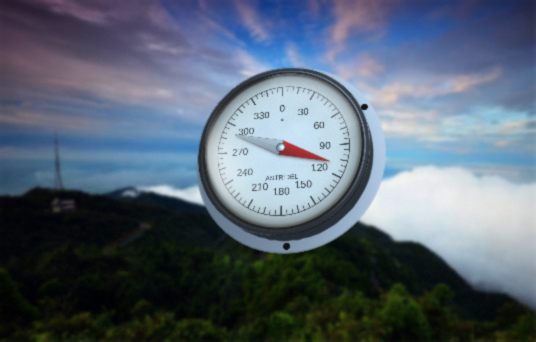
110 °
